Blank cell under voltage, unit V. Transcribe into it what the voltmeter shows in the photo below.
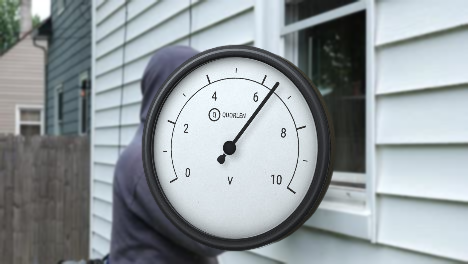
6.5 V
